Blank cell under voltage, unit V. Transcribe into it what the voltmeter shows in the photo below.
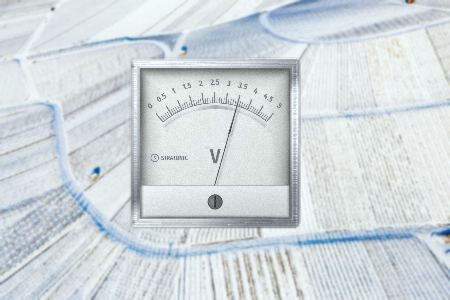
3.5 V
